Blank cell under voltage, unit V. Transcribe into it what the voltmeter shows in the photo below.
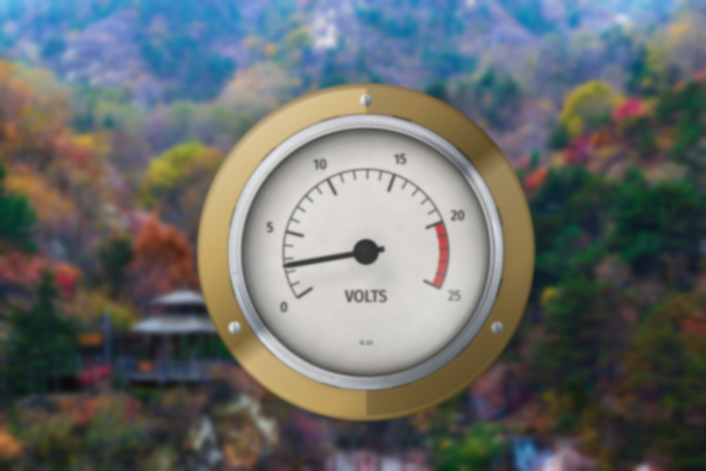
2.5 V
